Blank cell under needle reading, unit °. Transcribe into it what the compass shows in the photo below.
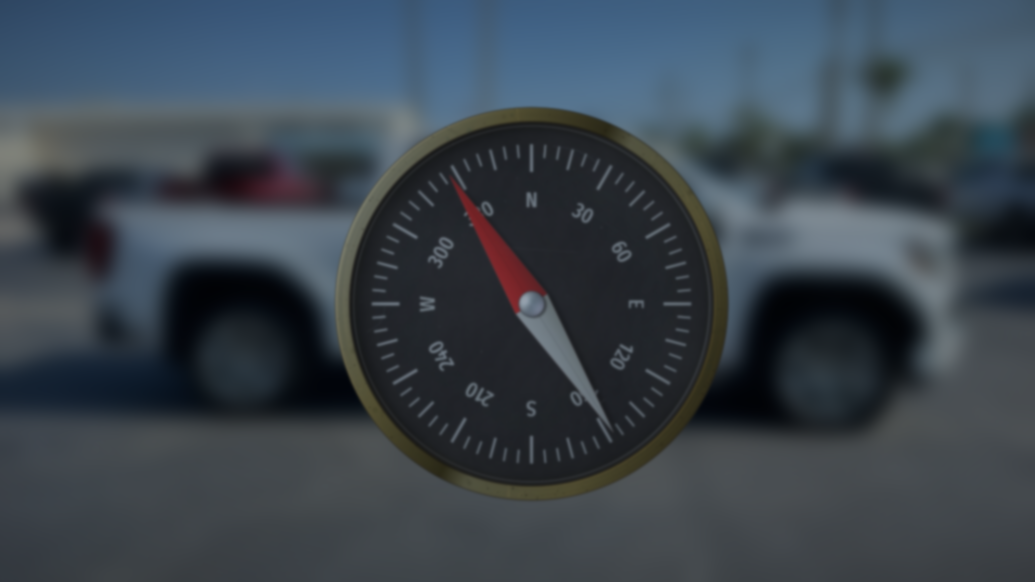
327.5 °
